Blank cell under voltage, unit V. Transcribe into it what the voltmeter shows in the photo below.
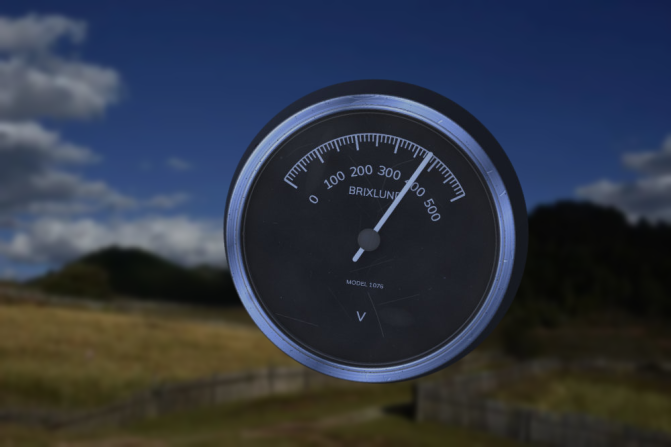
380 V
